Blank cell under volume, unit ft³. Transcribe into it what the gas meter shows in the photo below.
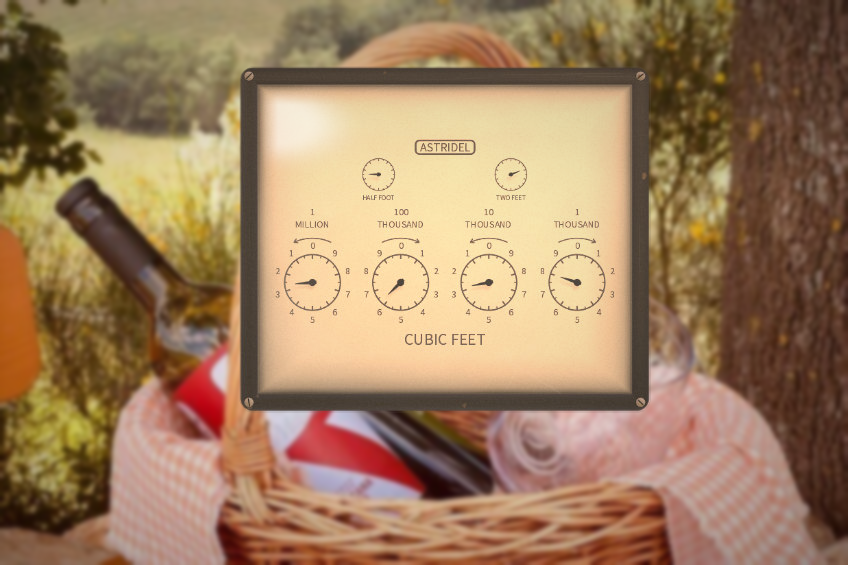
262800 ft³
